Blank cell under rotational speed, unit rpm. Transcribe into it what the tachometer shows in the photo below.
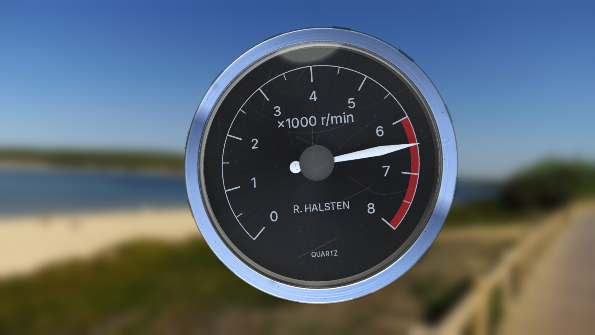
6500 rpm
